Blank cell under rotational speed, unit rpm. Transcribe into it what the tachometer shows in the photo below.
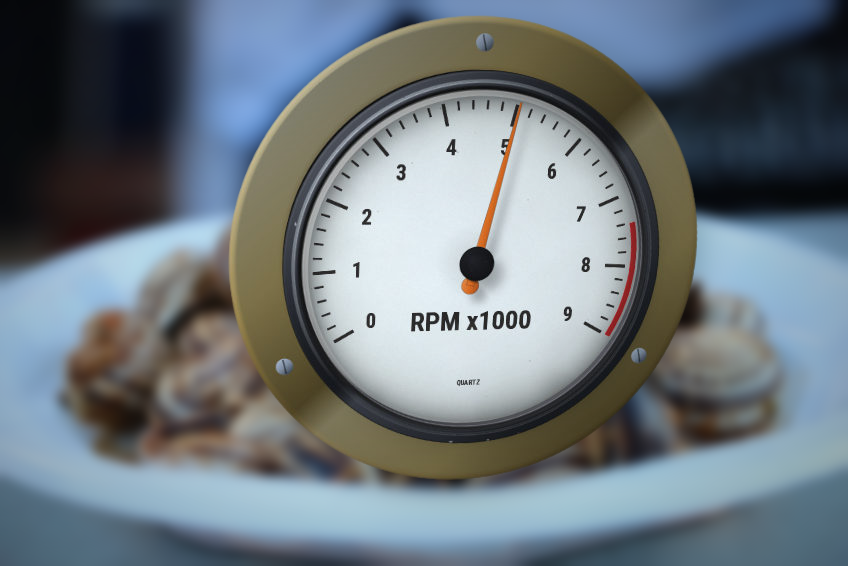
5000 rpm
